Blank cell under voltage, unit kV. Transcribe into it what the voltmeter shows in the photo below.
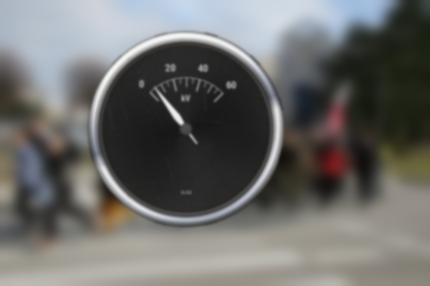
5 kV
